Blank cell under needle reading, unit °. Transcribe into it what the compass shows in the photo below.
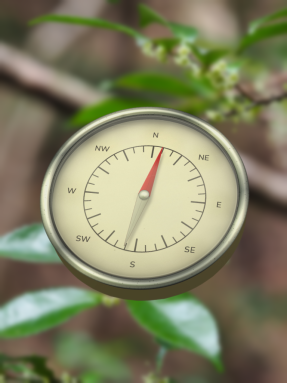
10 °
